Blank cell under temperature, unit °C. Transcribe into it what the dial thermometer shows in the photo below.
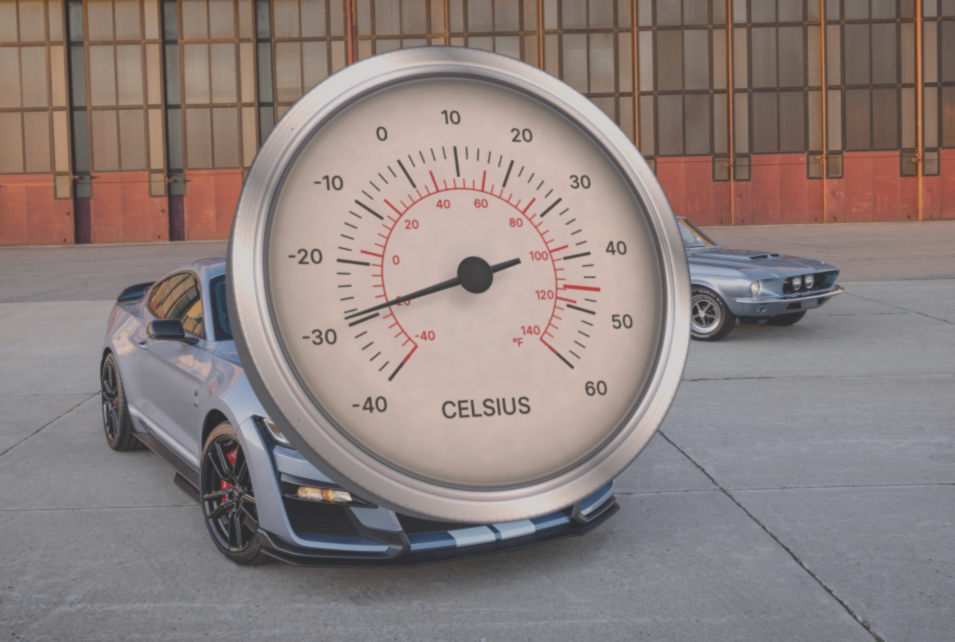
-29 °C
